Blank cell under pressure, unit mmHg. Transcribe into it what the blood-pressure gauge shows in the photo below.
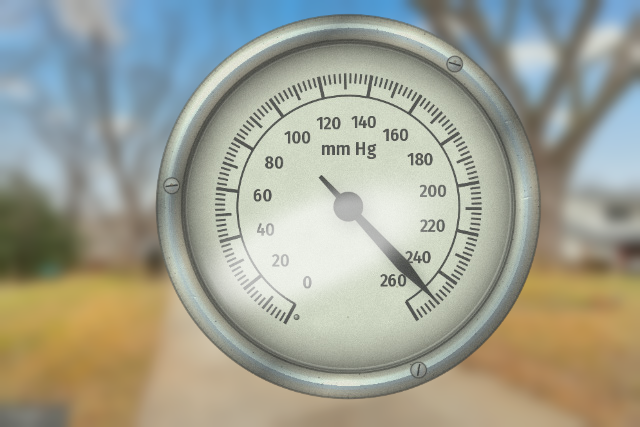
250 mmHg
